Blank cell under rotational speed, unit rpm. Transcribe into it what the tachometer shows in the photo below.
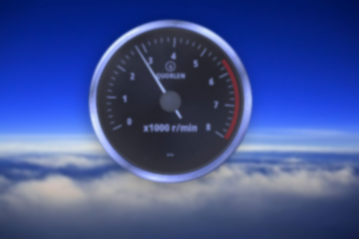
2800 rpm
